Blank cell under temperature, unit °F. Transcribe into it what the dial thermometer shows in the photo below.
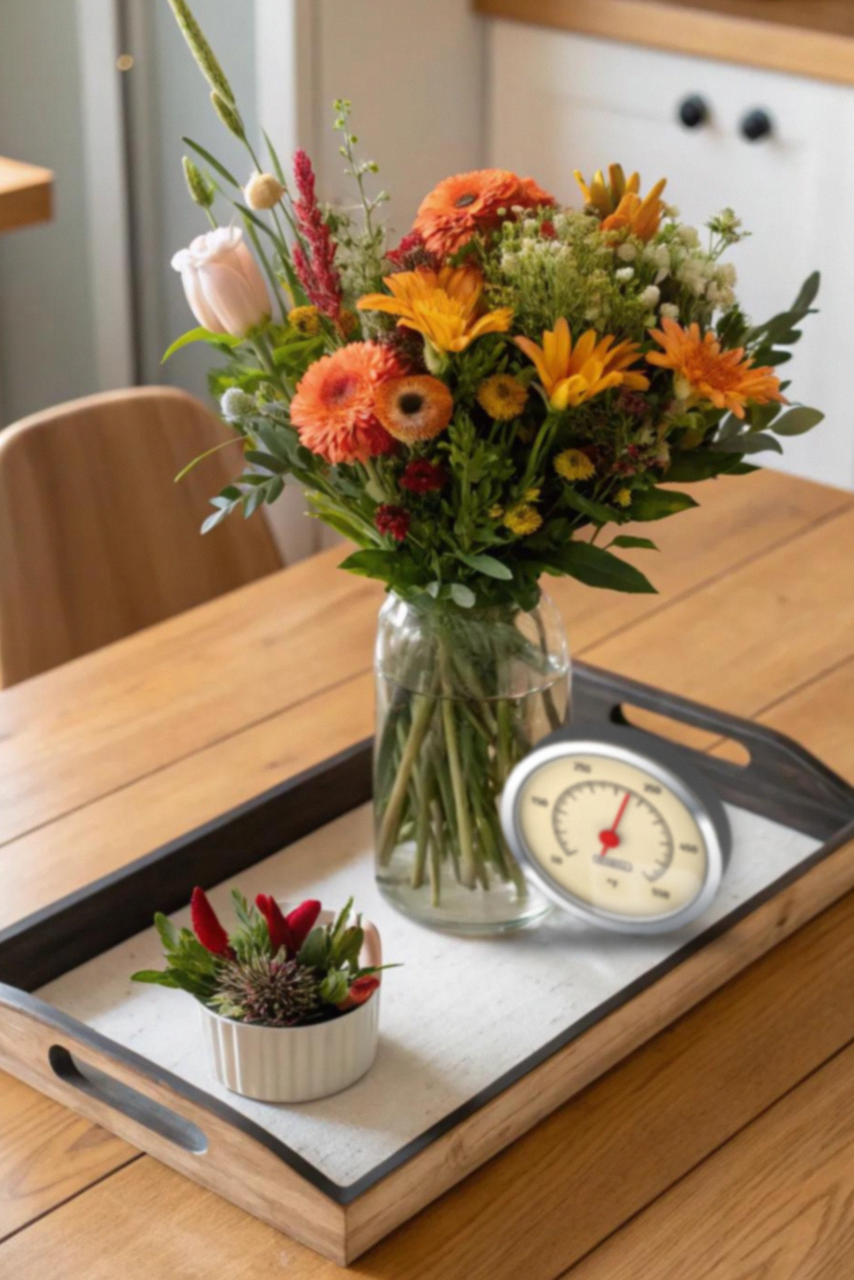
325 °F
